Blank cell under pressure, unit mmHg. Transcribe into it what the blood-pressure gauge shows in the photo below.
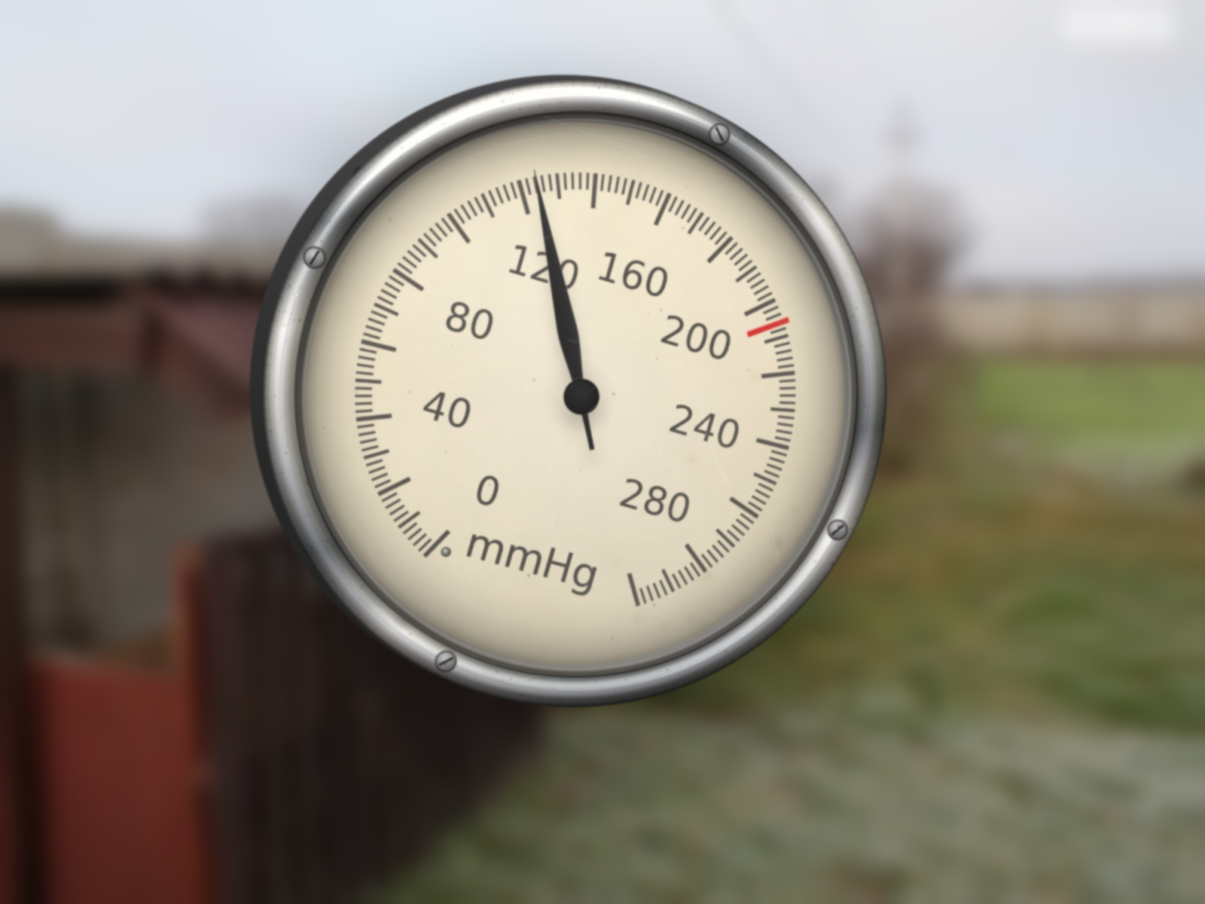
124 mmHg
